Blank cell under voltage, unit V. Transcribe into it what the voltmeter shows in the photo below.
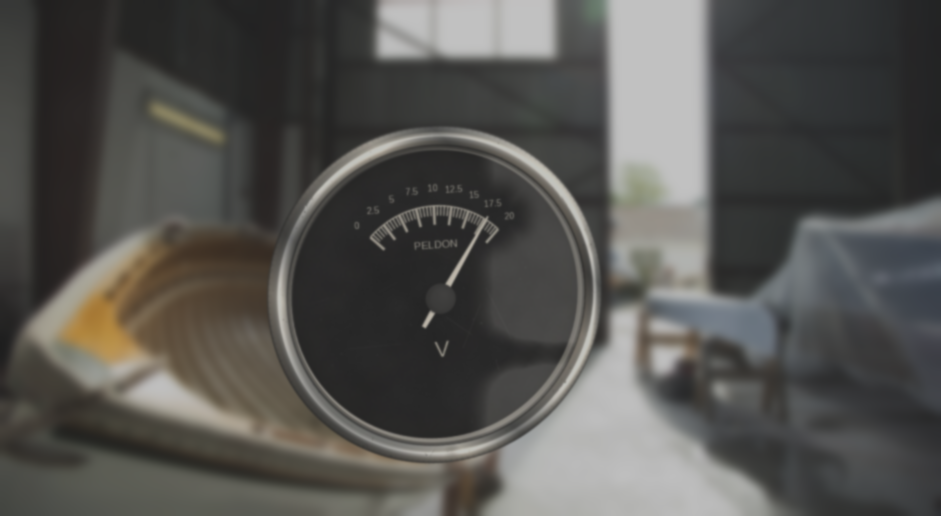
17.5 V
